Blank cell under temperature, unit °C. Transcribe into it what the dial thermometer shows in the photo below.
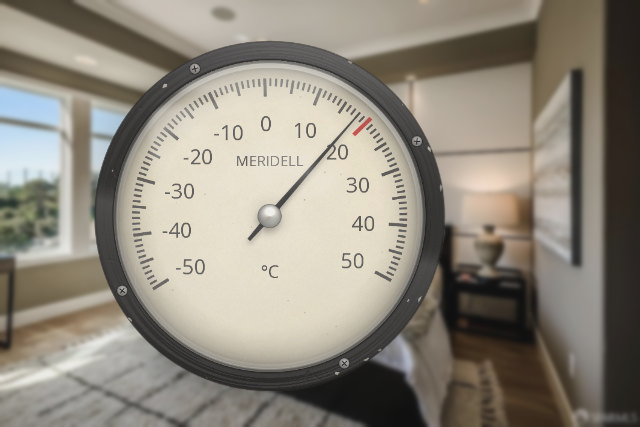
18 °C
